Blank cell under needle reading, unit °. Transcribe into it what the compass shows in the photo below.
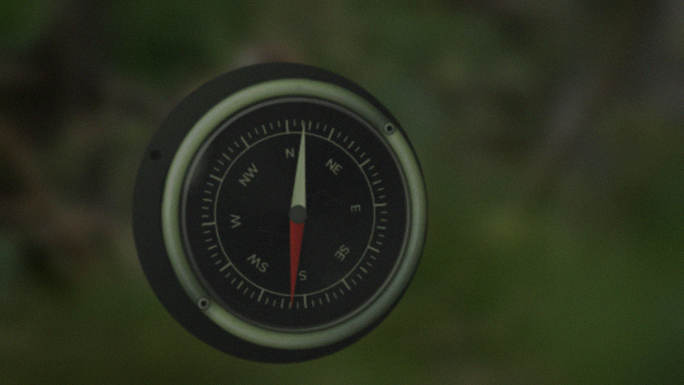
190 °
